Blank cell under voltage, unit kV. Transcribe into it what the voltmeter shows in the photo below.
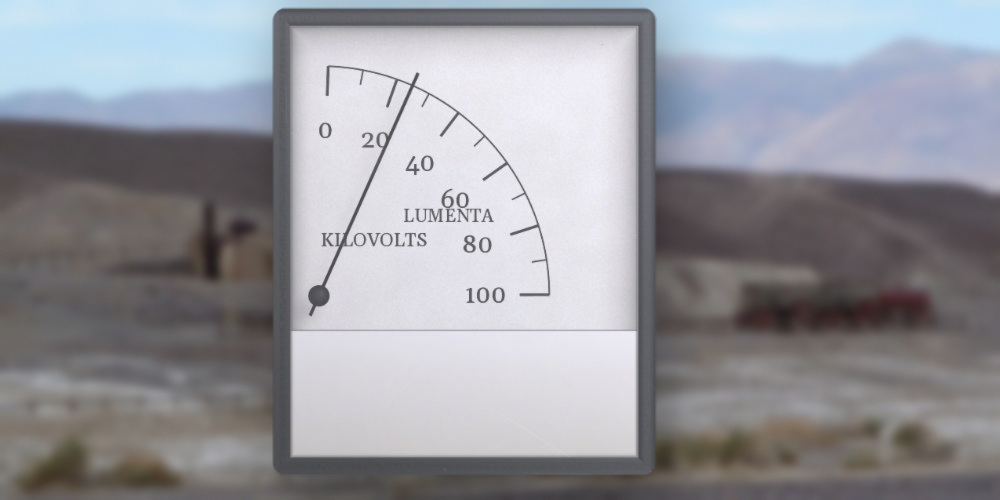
25 kV
